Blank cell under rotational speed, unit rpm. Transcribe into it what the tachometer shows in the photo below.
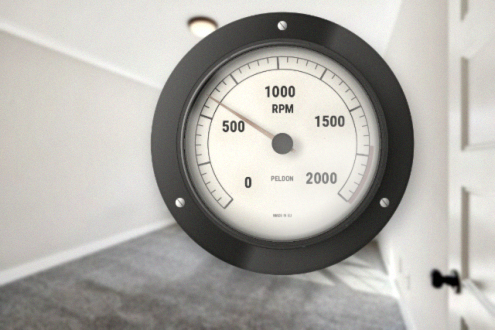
600 rpm
